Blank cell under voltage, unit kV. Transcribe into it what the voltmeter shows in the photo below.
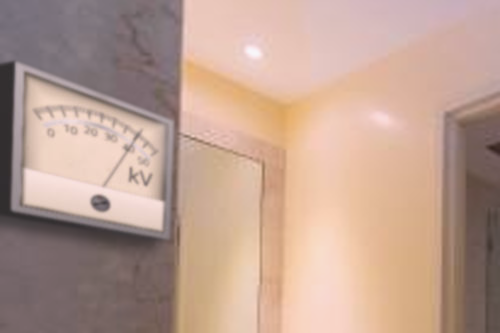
40 kV
